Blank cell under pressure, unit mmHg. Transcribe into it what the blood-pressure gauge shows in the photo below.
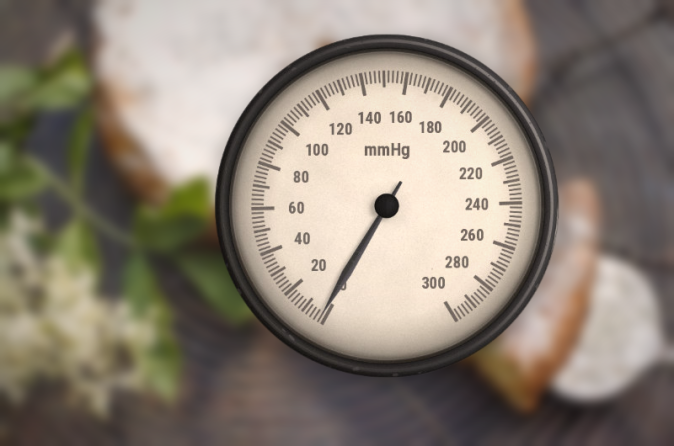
2 mmHg
